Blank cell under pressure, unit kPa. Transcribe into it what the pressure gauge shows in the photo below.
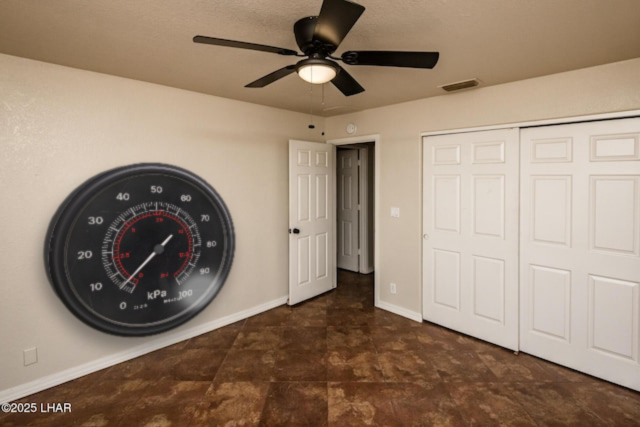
5 kPa
